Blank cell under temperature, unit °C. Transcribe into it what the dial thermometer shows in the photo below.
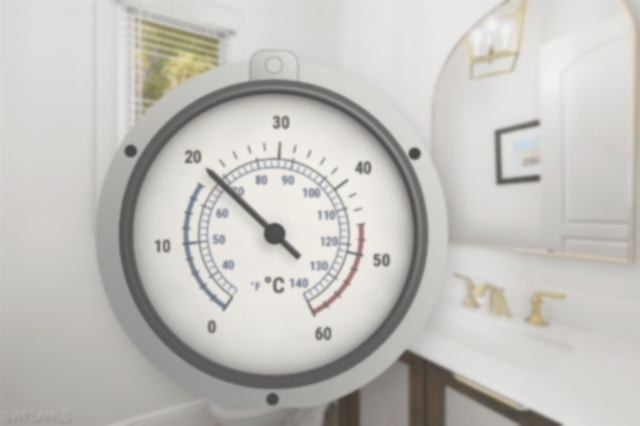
20 °C
